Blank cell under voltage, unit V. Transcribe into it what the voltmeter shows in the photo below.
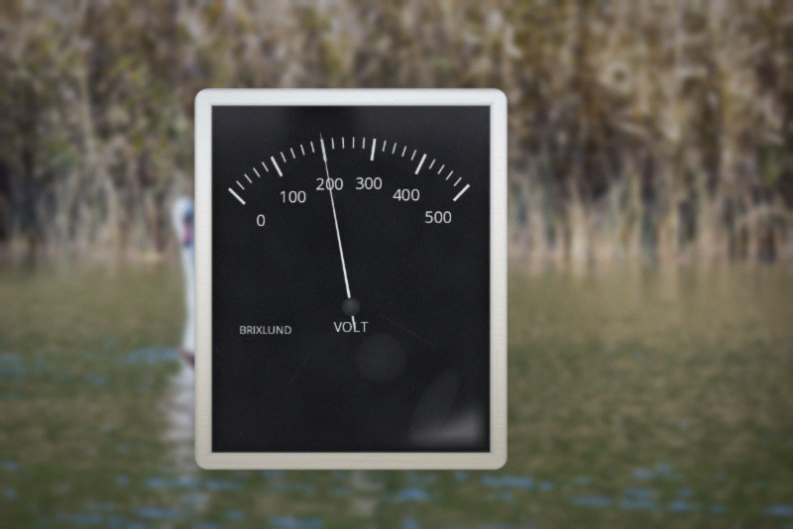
200 V
